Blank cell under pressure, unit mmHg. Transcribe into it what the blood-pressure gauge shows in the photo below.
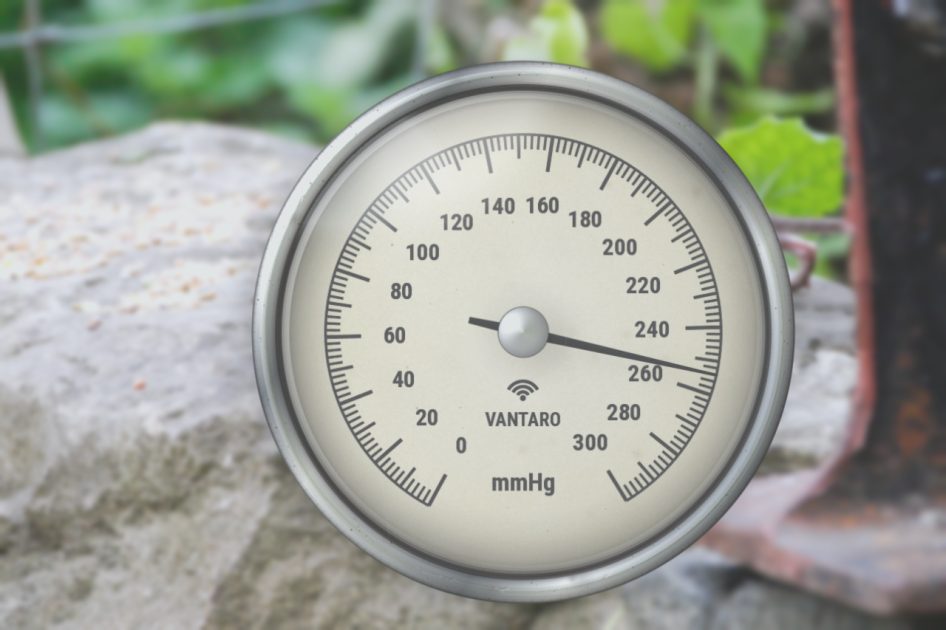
254 mmHg
